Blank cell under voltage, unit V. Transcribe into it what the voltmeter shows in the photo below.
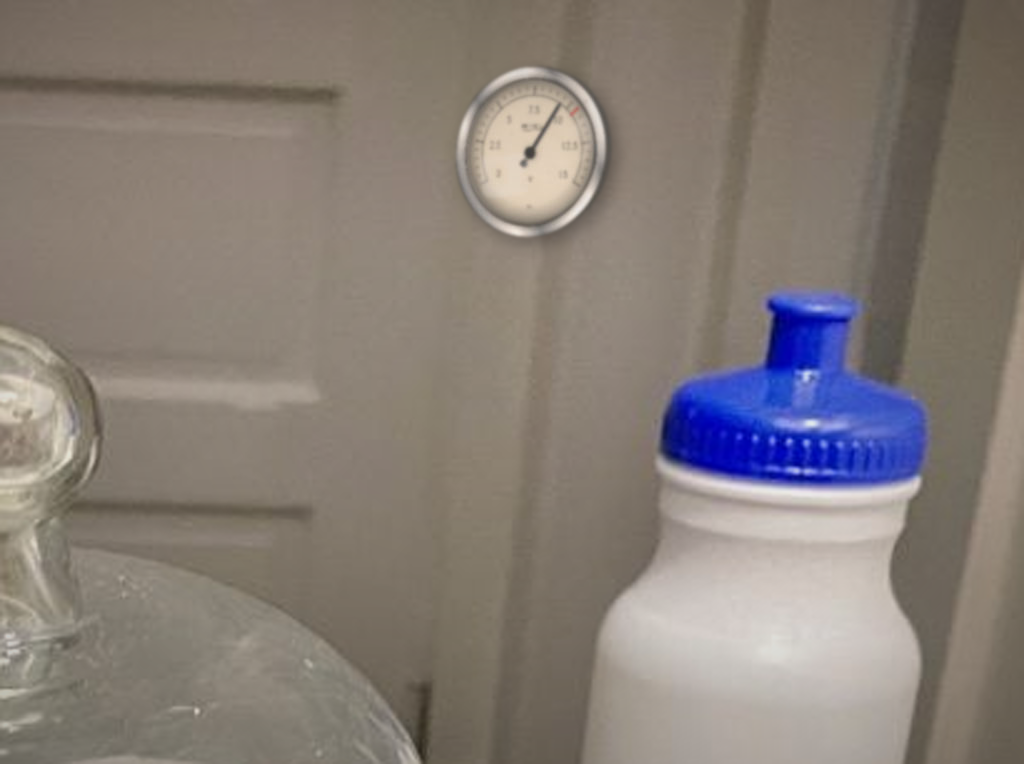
9.5 V
